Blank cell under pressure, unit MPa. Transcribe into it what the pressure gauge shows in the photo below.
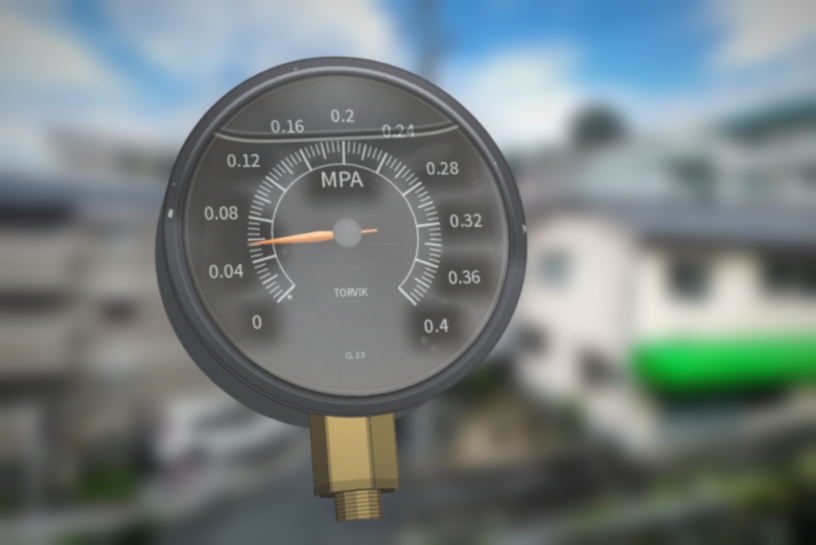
0.055 MPa
